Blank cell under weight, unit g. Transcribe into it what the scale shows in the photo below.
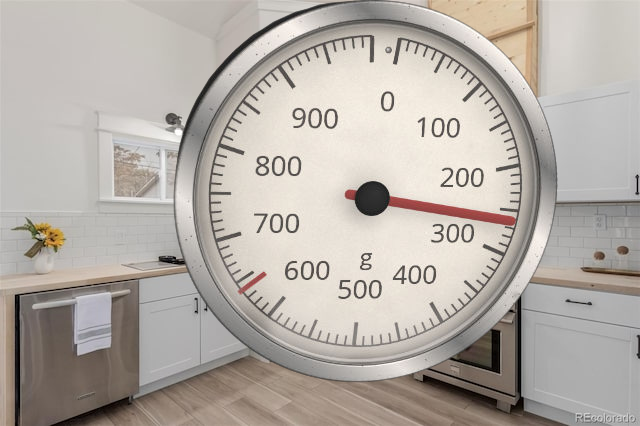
260 g
